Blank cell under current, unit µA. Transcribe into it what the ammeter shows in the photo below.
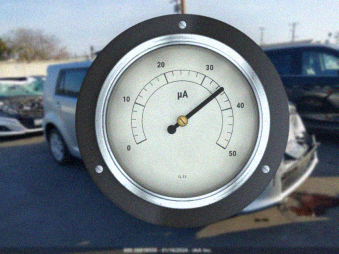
35 µA
